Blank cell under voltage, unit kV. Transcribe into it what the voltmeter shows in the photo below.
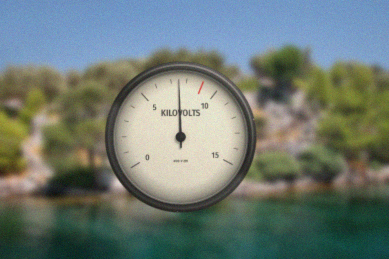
7.5 kV
